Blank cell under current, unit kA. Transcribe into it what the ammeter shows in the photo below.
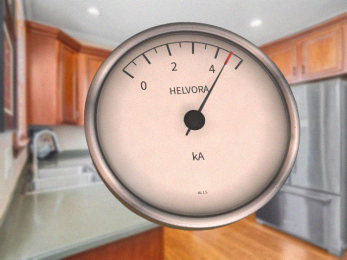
4.5 kA
